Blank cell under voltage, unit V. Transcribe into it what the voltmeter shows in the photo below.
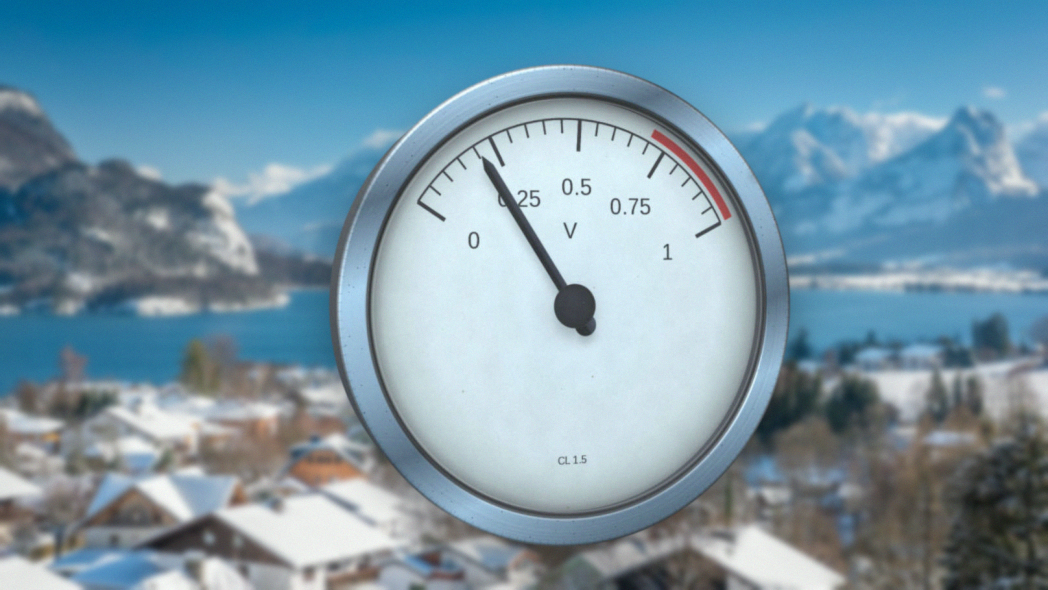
0.2 V
